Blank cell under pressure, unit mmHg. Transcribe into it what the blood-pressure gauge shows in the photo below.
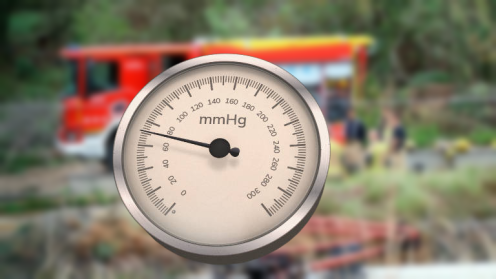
70 mmHg
